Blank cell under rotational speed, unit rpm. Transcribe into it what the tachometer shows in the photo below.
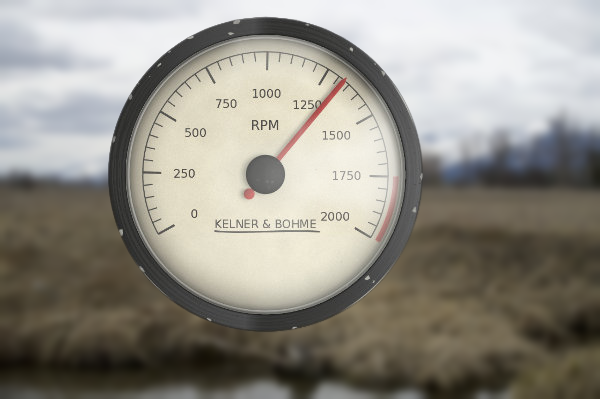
1325 rpm
